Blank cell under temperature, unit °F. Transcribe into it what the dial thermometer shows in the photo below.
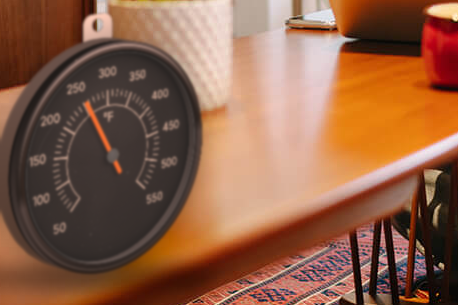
250 °F
